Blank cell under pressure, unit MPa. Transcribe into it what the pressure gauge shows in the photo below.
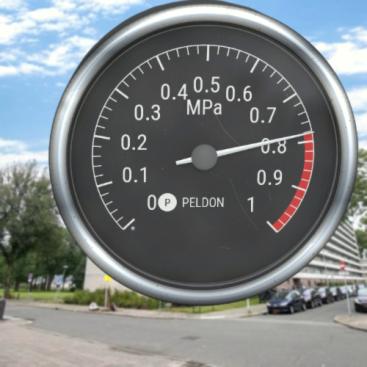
0.78 MPa
